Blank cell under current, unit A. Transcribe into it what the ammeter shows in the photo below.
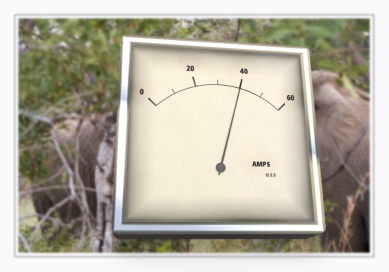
40 A
